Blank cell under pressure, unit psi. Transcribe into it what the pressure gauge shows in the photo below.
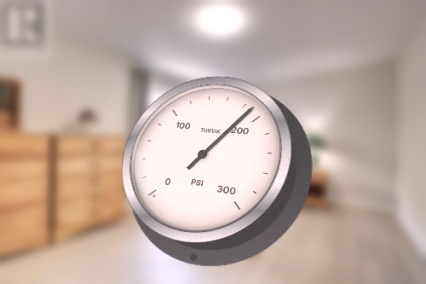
190 psi
